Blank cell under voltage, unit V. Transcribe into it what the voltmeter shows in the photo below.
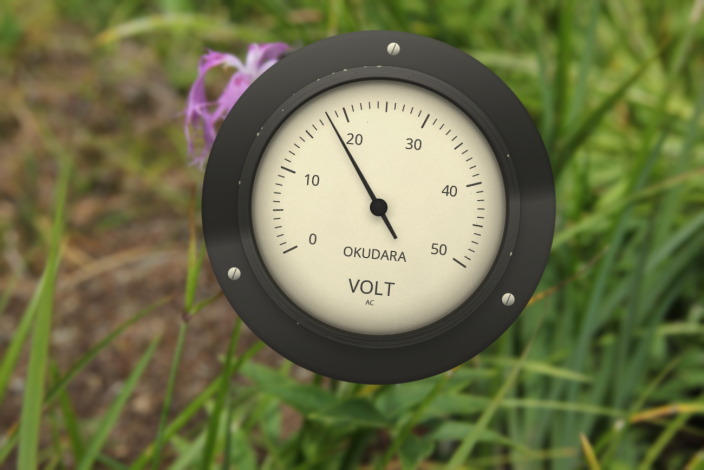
18 V
